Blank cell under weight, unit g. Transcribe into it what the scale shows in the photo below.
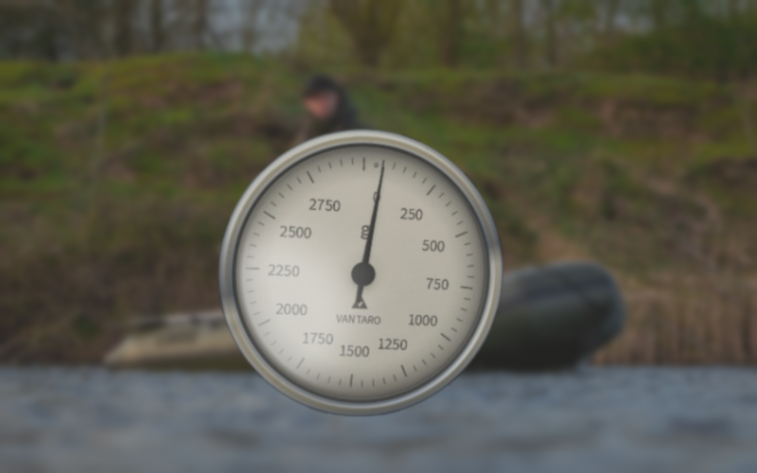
0 g
